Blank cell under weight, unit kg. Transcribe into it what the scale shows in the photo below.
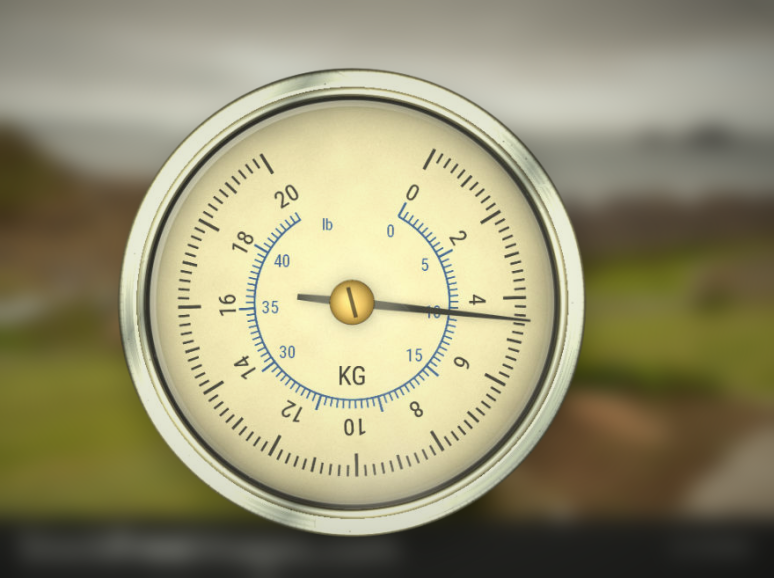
4.5 kg
